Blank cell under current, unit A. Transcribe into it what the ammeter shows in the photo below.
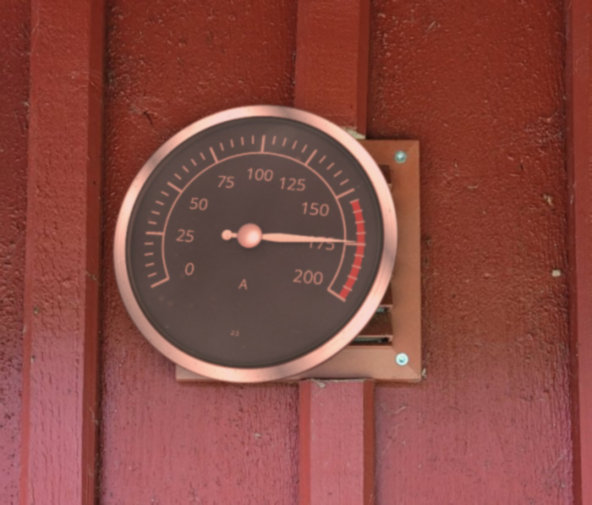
175 A
